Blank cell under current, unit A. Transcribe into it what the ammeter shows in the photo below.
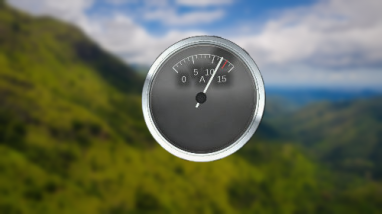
12 A
